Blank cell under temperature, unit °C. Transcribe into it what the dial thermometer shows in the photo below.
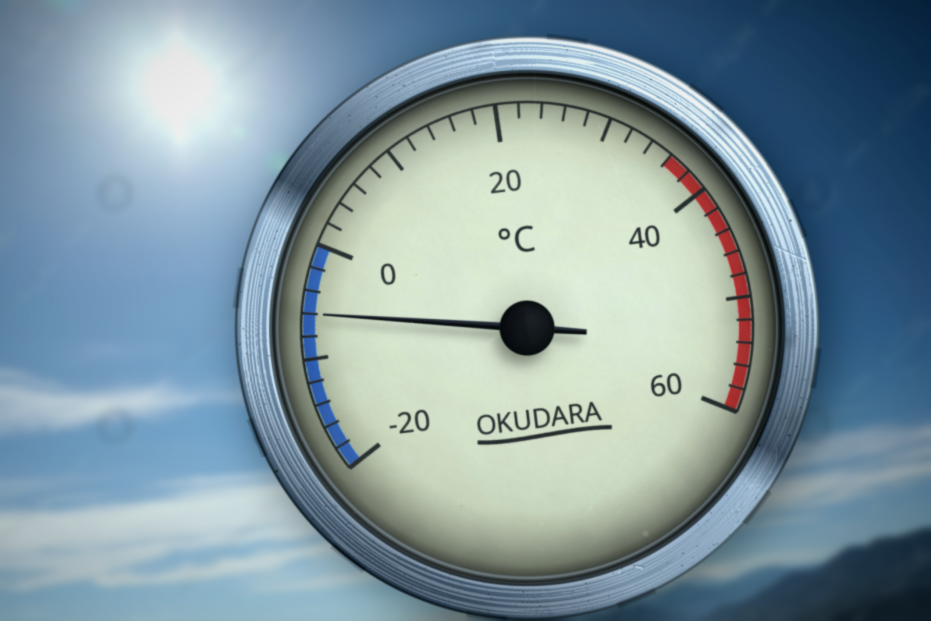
-6 °C
